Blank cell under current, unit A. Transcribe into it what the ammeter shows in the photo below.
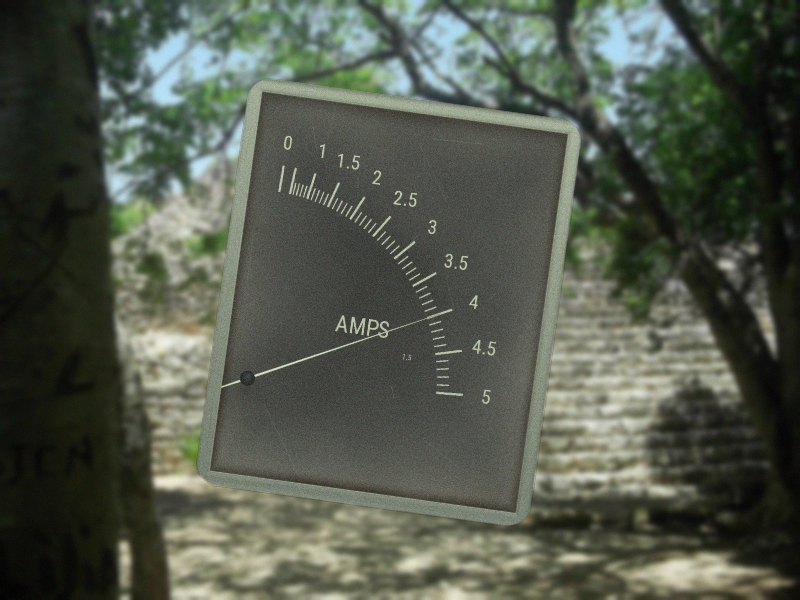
4 A
